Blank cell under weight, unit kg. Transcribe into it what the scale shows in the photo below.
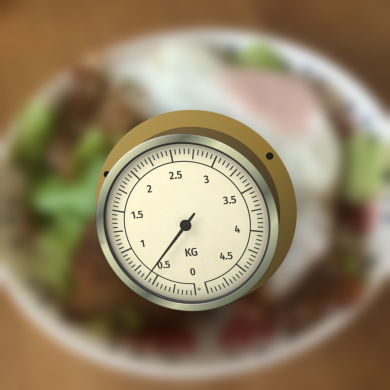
0.6 kg
